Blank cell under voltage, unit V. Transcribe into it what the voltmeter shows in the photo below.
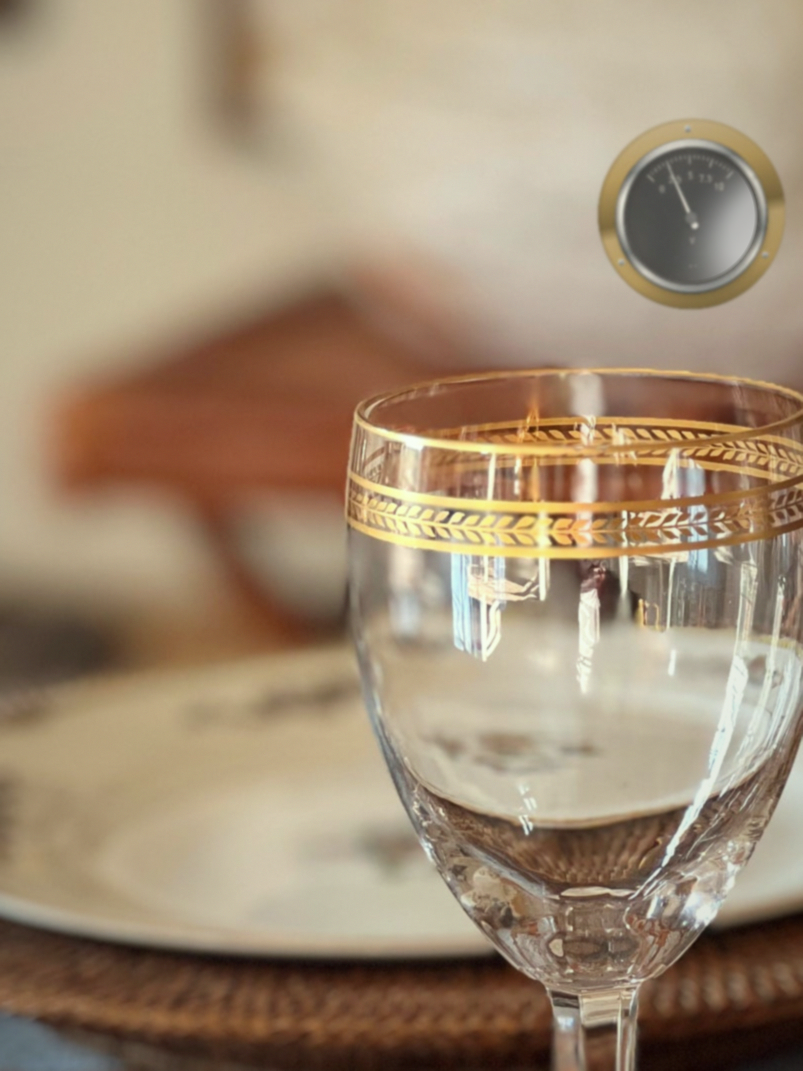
2.5 V
